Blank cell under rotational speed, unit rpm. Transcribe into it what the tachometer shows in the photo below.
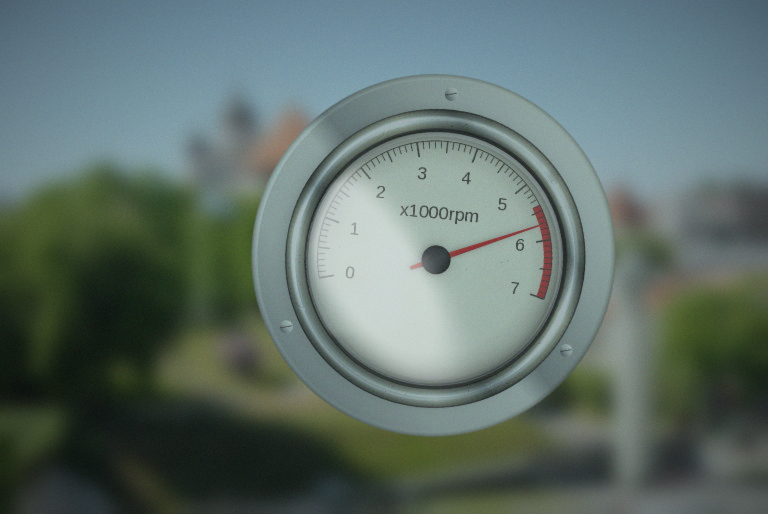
5700 rpm
